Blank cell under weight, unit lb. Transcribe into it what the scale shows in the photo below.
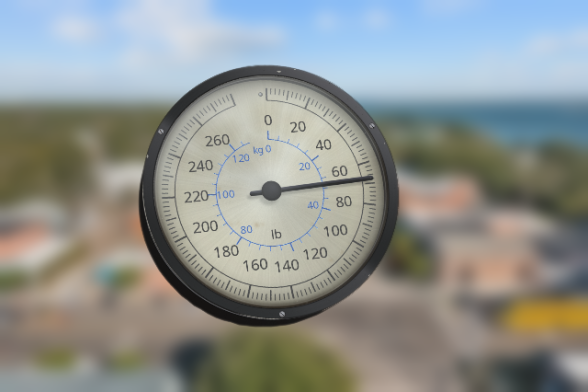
68 lb
